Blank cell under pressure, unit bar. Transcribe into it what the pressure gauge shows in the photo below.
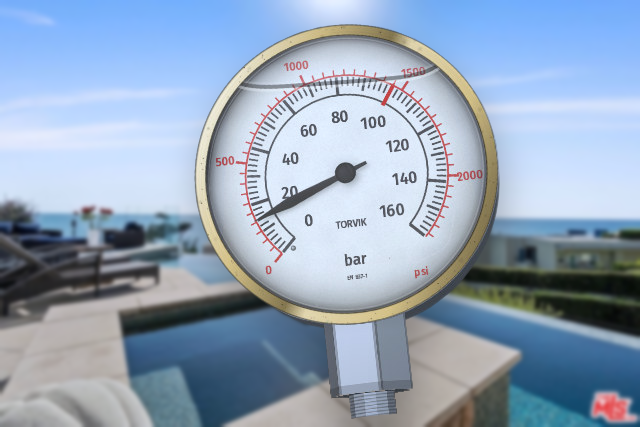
14 bar
